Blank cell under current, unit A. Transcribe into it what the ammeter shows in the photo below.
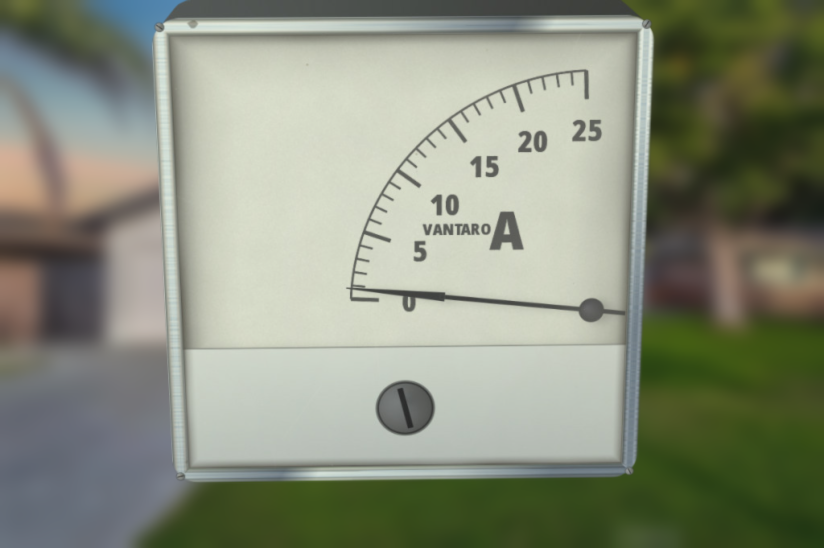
1 A
